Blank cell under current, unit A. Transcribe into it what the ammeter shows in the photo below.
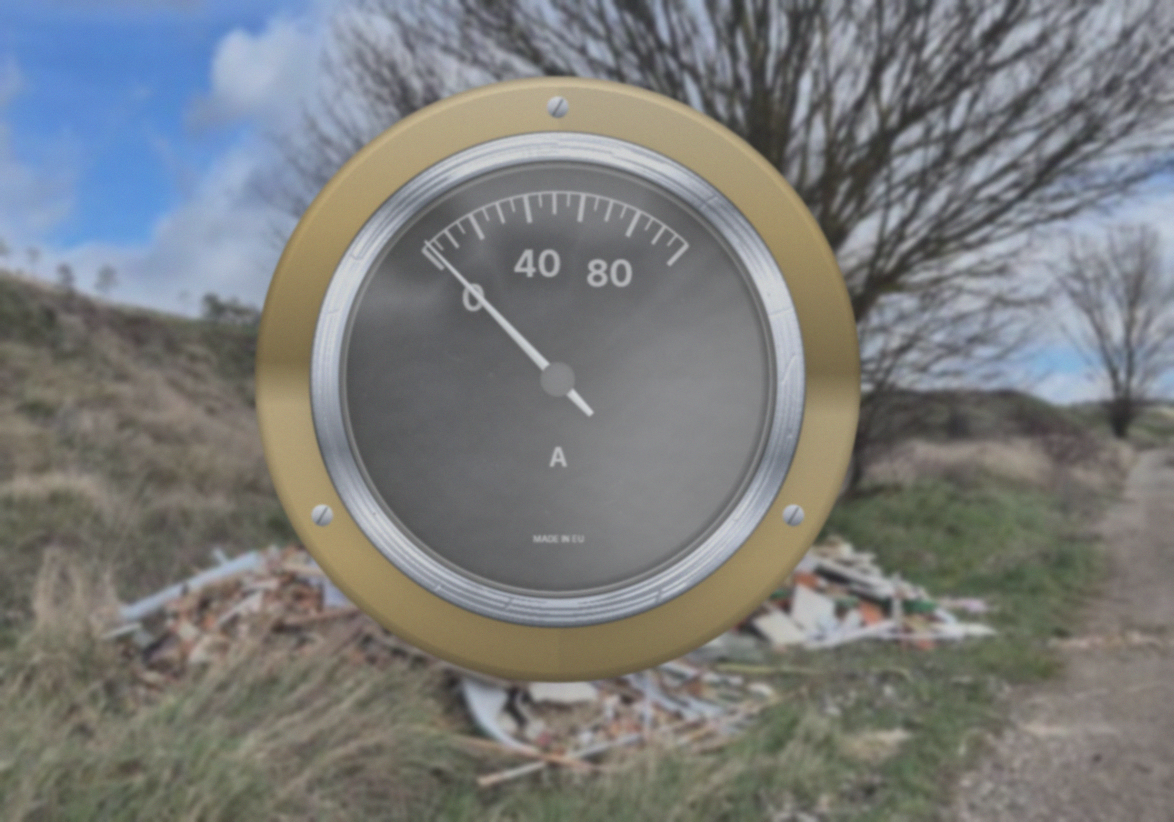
2.5 A
